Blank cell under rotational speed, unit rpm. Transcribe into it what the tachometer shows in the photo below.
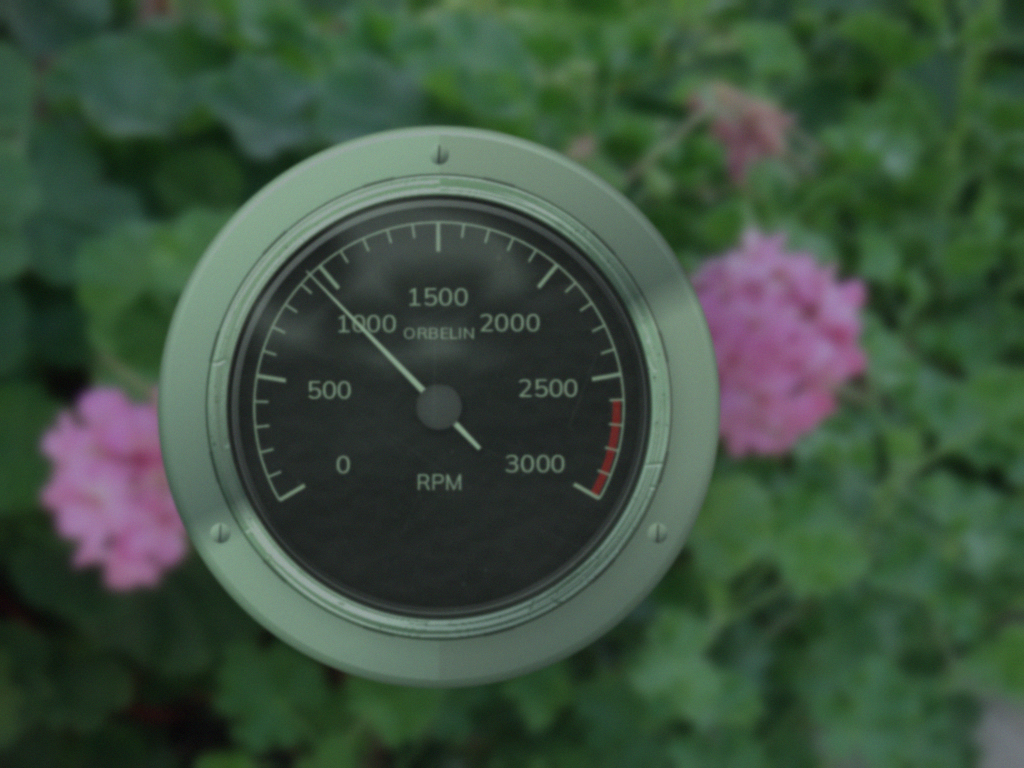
950 rpm
